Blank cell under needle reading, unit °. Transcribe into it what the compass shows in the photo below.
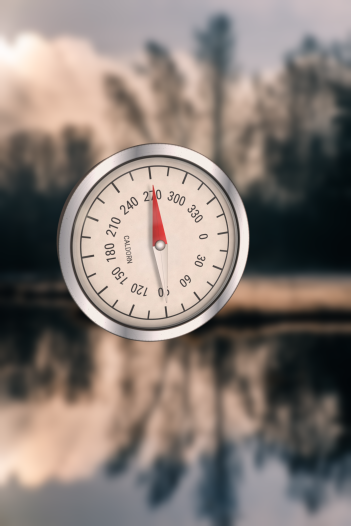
270 °
